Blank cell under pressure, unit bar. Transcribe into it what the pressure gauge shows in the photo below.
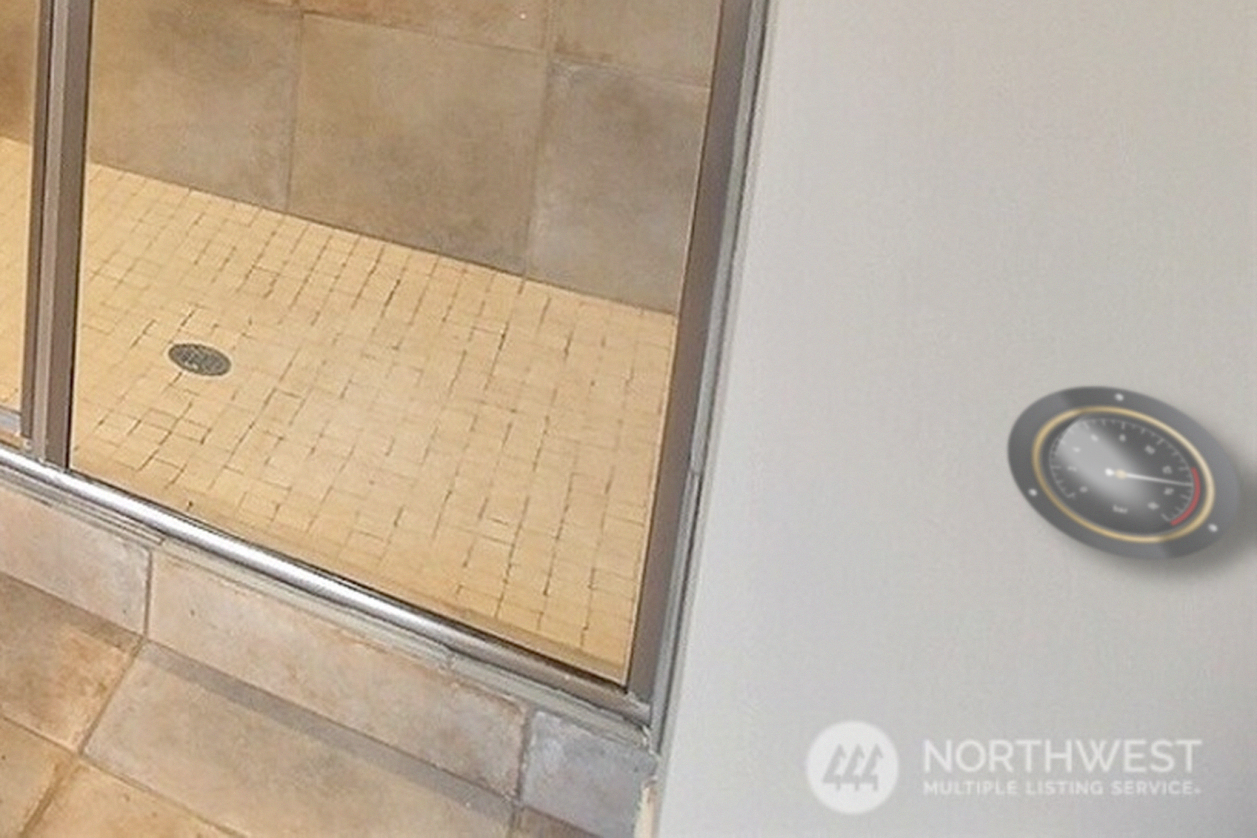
13 bar
